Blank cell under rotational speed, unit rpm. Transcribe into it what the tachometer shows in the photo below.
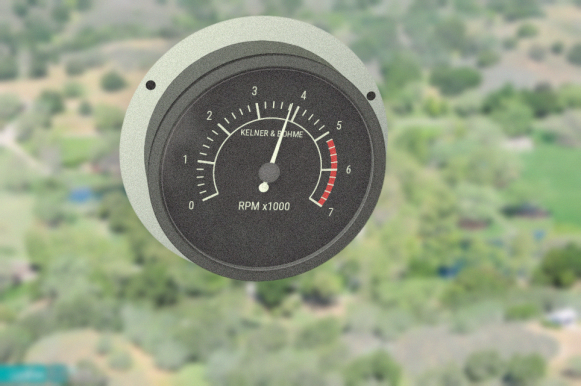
3800 rpm
